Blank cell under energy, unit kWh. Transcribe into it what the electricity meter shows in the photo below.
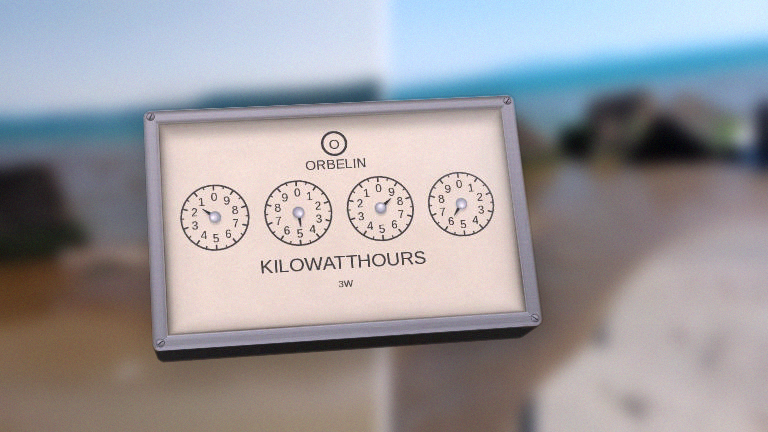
1486 kWh
